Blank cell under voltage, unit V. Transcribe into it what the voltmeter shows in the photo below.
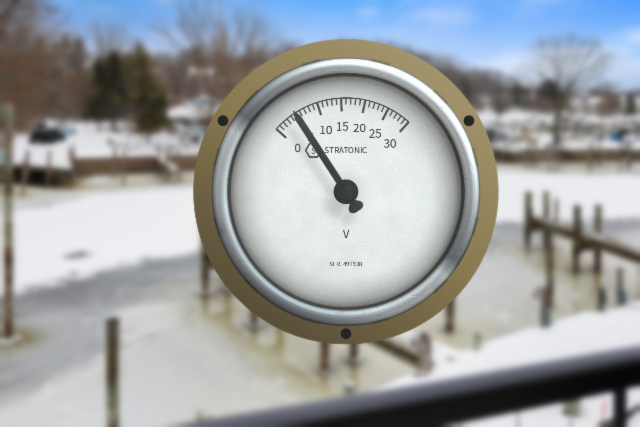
5 V
